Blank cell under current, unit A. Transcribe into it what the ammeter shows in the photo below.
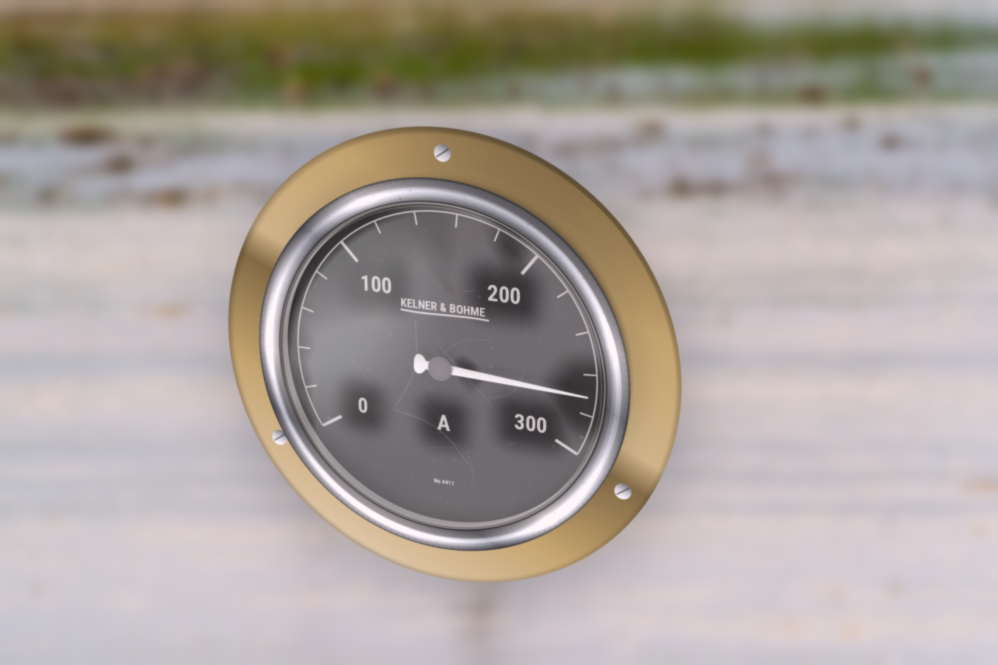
270 A
